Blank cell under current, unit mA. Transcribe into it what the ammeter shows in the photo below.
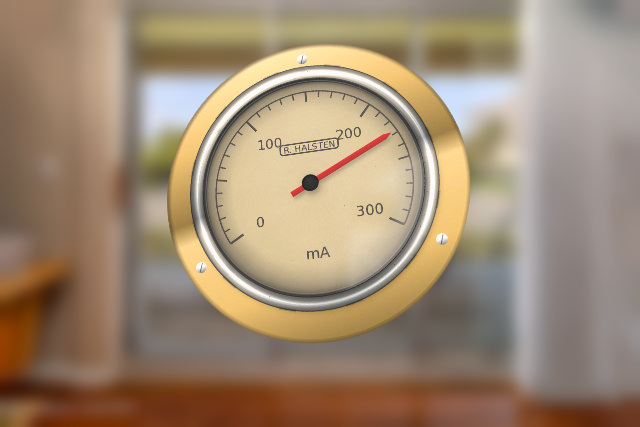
230 mA
